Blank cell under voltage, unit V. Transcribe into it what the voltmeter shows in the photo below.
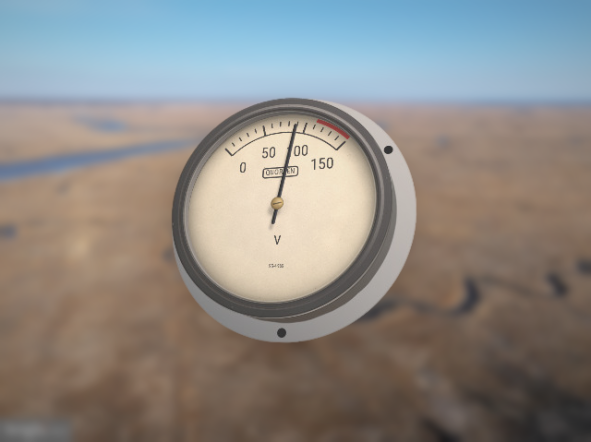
90 V
